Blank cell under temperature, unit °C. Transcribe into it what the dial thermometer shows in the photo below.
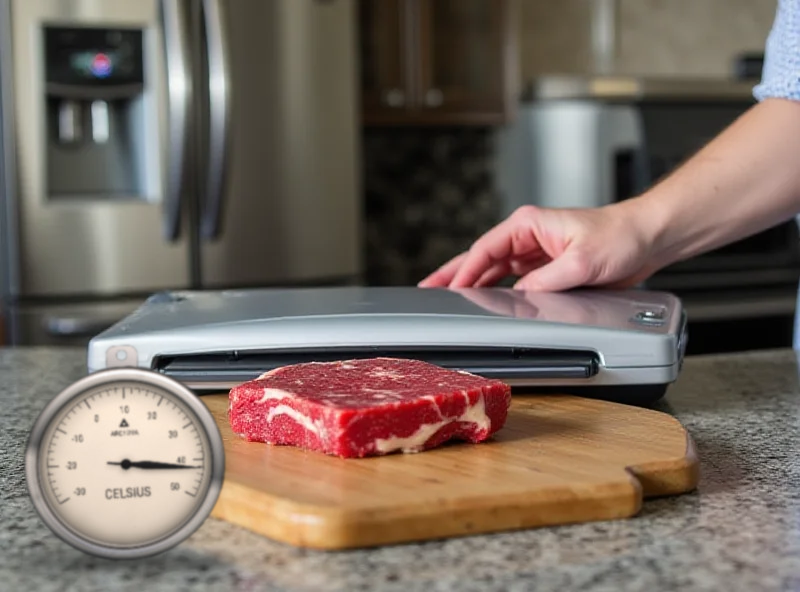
42 °C
